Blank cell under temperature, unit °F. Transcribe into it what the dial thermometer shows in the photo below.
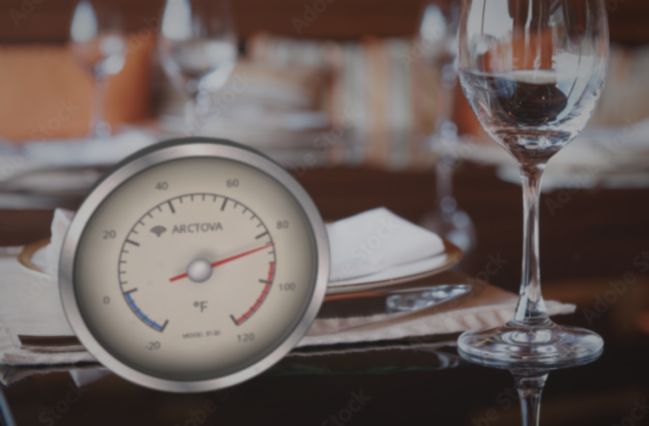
84 °F
